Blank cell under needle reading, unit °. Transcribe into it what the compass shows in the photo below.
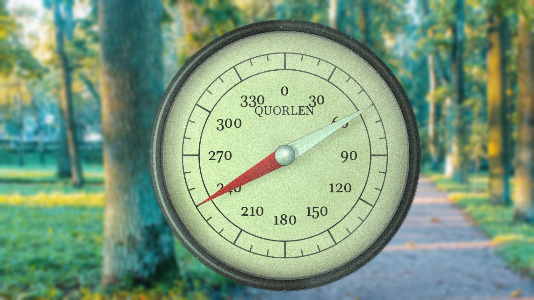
240 °
